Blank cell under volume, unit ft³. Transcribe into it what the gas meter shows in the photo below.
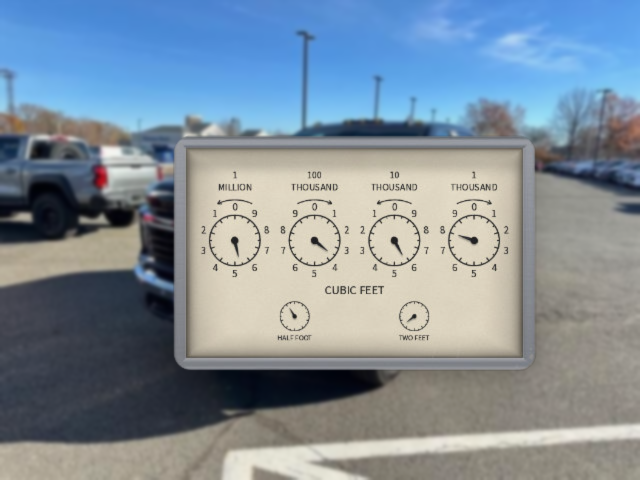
535800 ft³
